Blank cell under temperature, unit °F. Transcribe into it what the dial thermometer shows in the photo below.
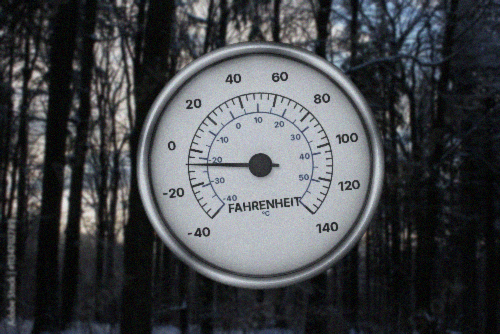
-8 °F
